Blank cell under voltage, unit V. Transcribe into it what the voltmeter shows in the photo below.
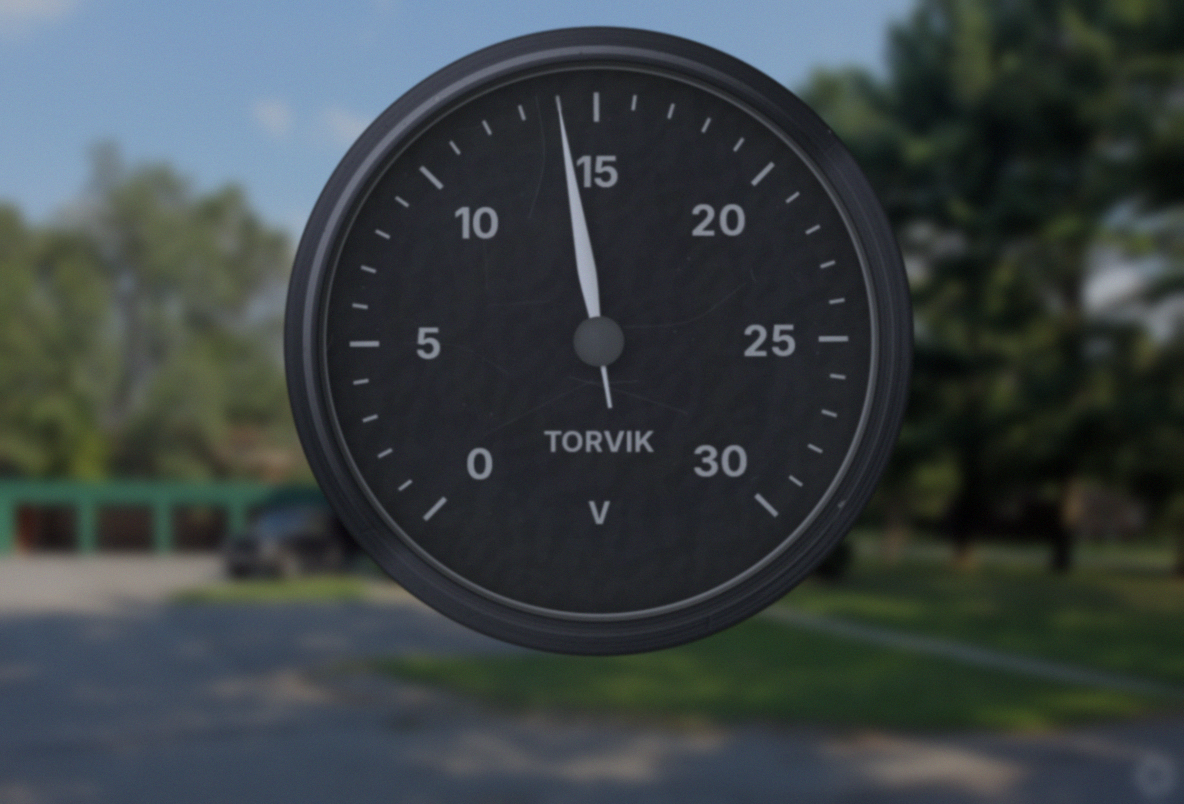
14 V
